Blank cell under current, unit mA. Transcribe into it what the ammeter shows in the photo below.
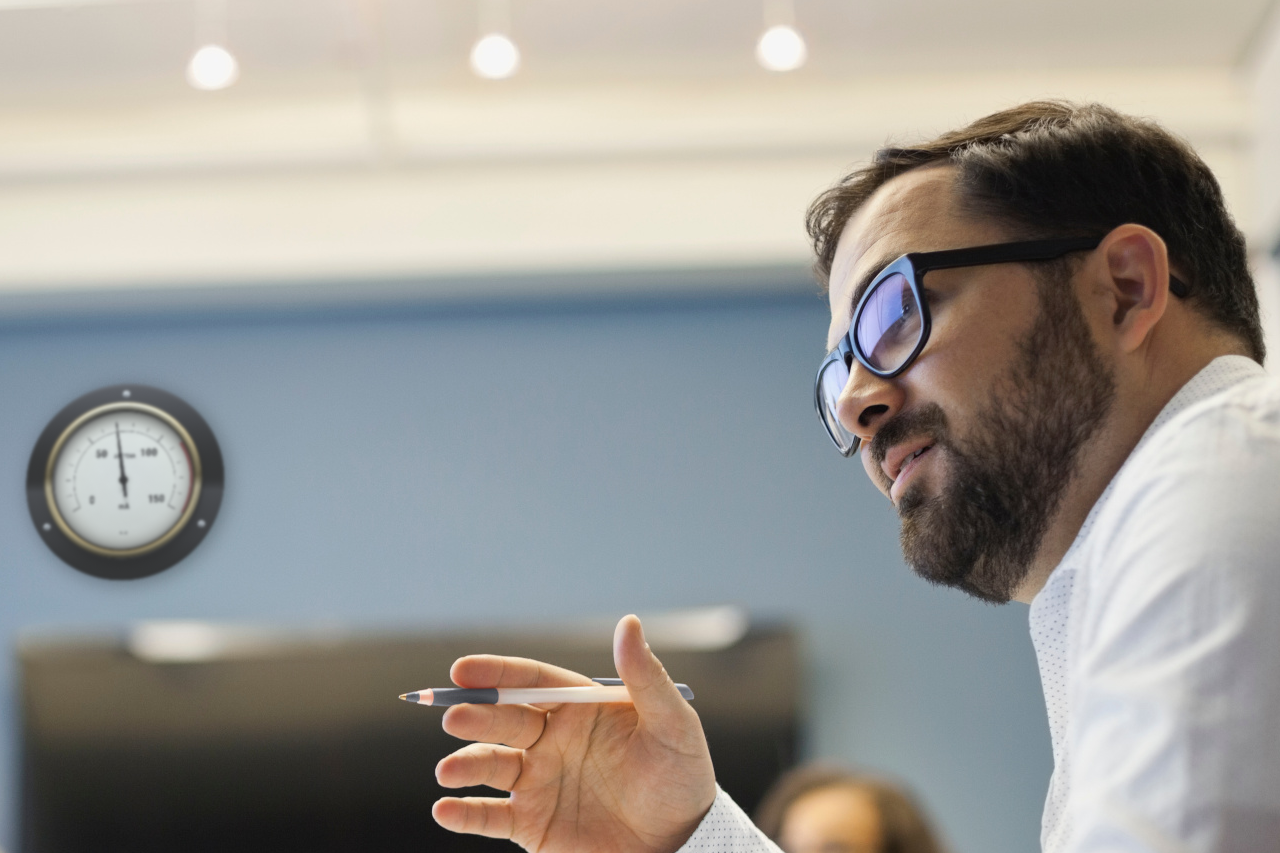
70 mA
